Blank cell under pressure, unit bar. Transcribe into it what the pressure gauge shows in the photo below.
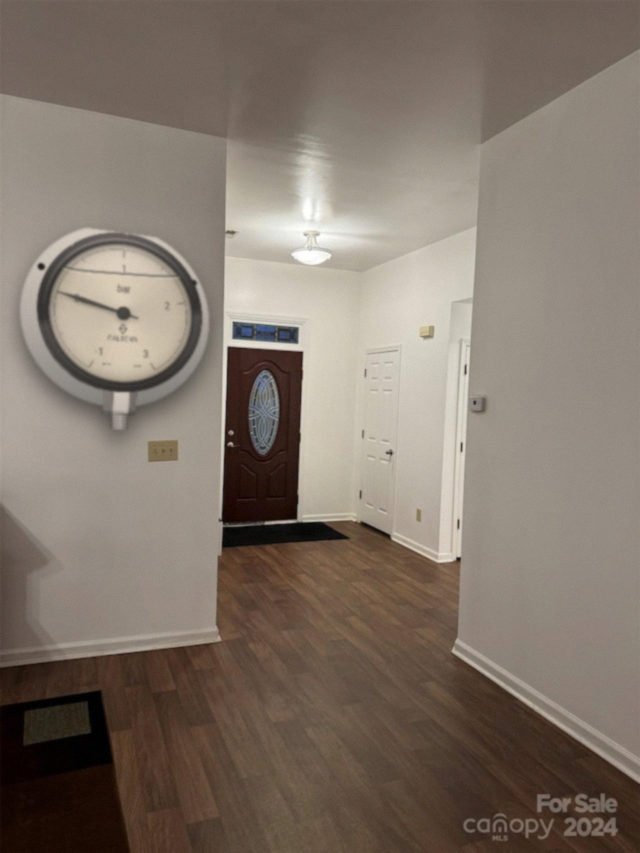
0 bar
